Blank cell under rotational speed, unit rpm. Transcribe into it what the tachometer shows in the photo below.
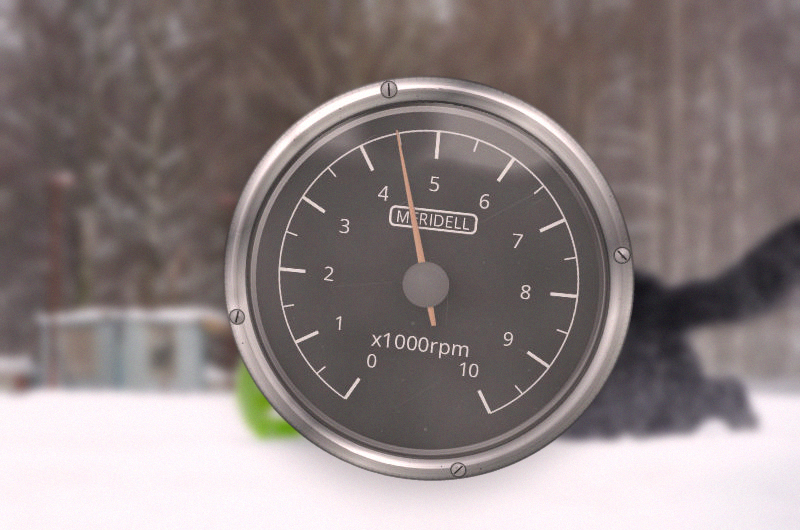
4500 rpm
